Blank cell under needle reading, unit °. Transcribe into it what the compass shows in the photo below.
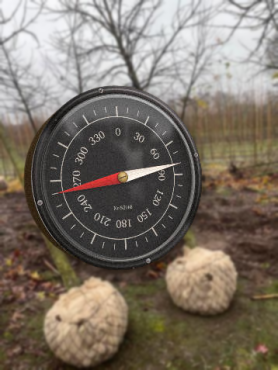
260 °
